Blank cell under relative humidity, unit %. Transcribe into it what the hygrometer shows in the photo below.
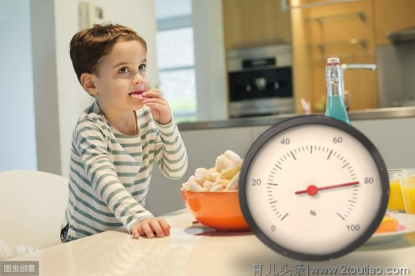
80 %
